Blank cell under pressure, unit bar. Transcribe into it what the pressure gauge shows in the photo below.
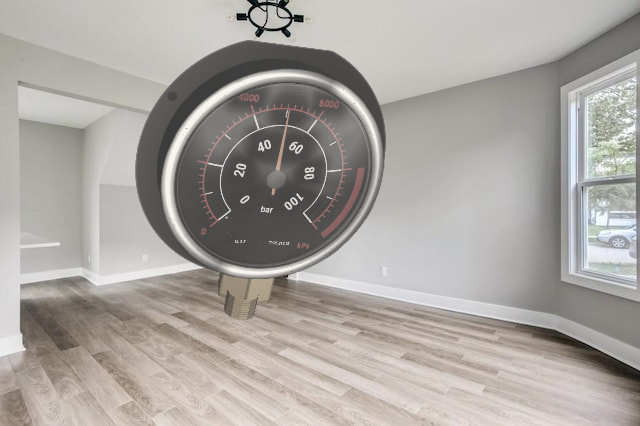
50 bar
